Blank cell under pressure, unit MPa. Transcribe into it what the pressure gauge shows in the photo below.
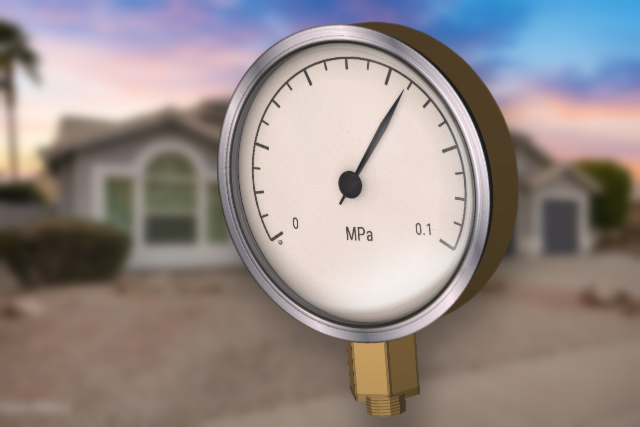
0.065 MPa
